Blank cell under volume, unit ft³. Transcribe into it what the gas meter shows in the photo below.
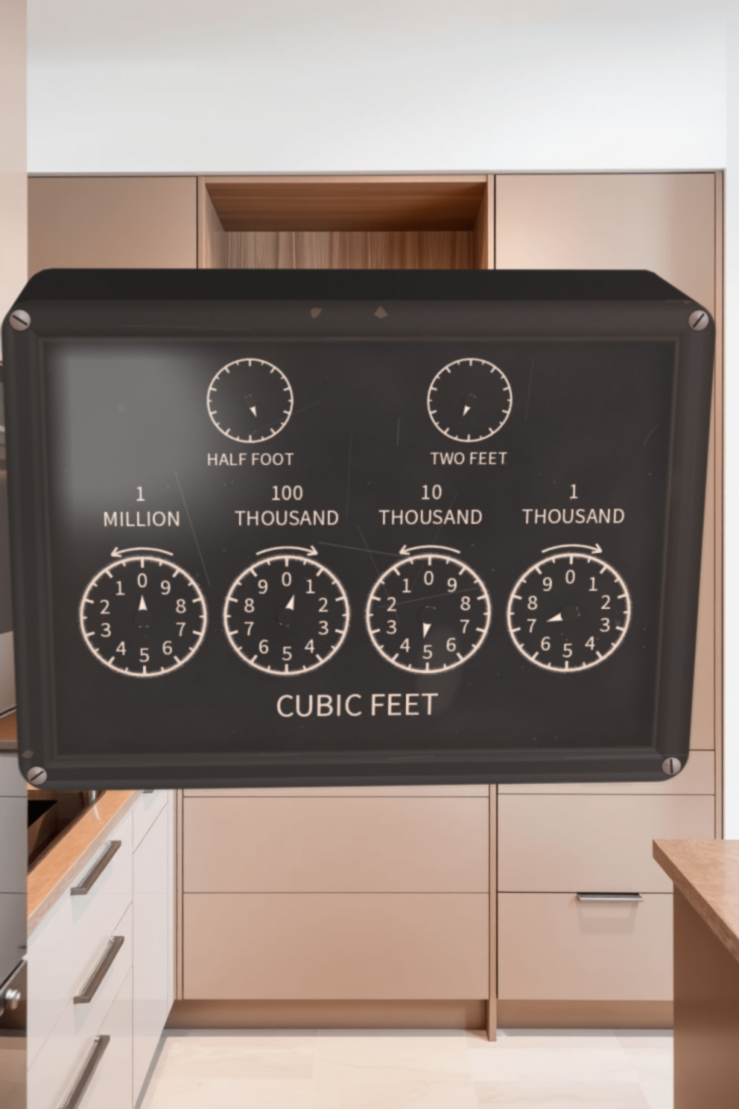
4700 ft³
